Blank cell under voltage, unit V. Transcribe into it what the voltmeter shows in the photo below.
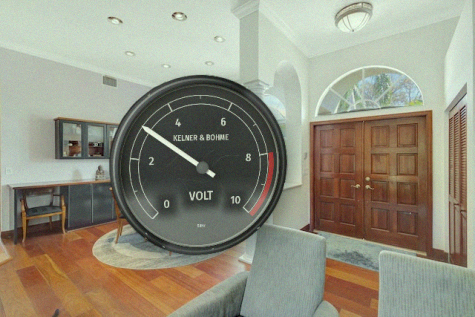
3 V
